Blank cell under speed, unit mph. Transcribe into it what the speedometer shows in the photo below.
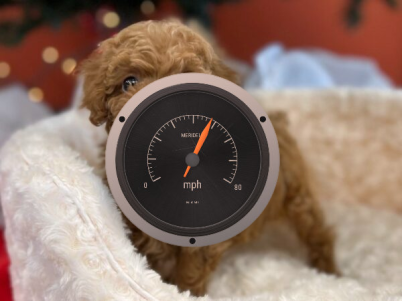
48 mph
